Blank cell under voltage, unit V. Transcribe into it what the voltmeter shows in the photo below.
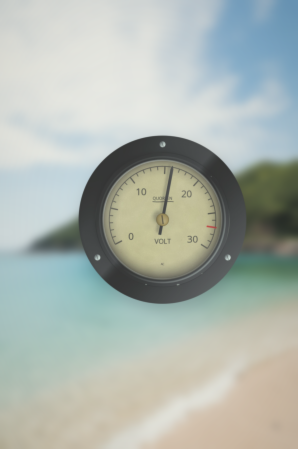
16 V
